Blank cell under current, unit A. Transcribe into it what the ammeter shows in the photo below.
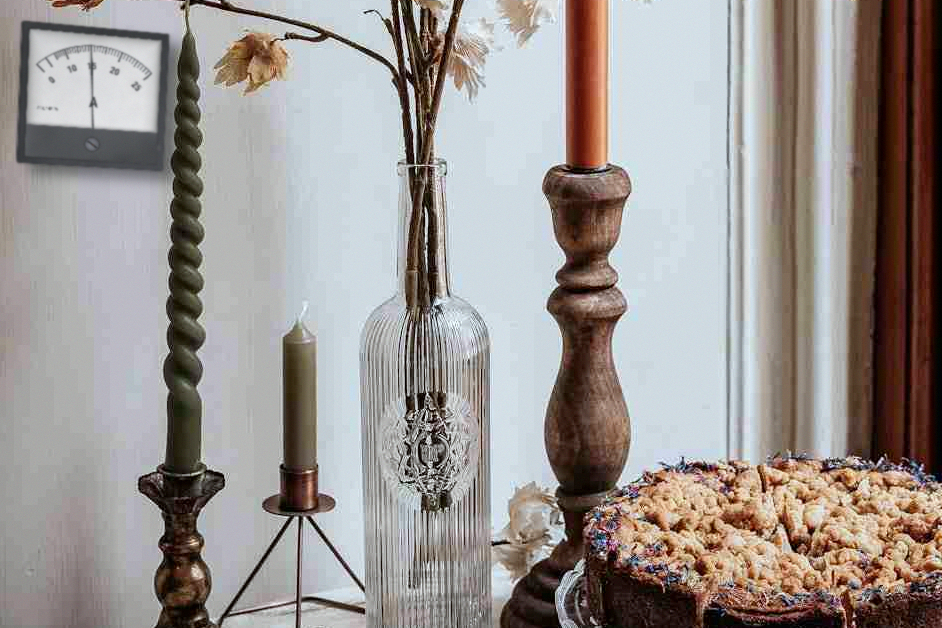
15 A
